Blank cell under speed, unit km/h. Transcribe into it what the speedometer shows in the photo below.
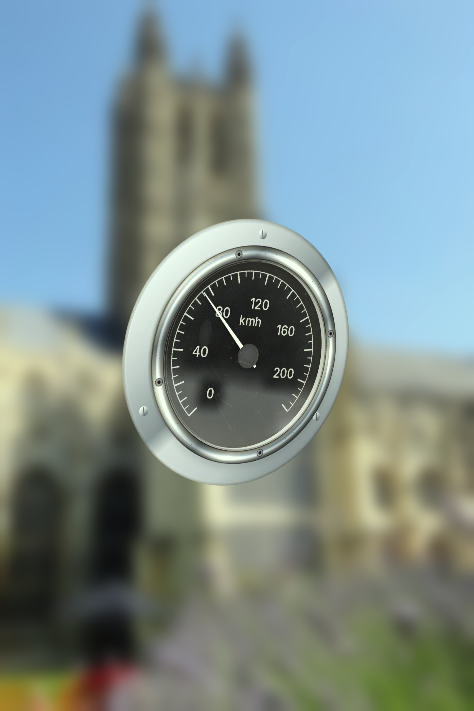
75 km/h
